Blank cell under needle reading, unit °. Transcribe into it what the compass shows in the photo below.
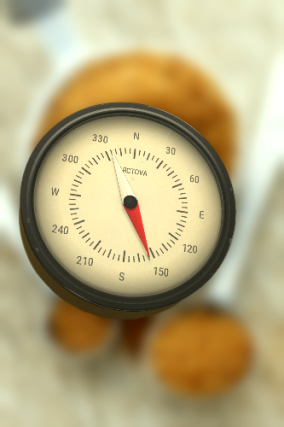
155 °
